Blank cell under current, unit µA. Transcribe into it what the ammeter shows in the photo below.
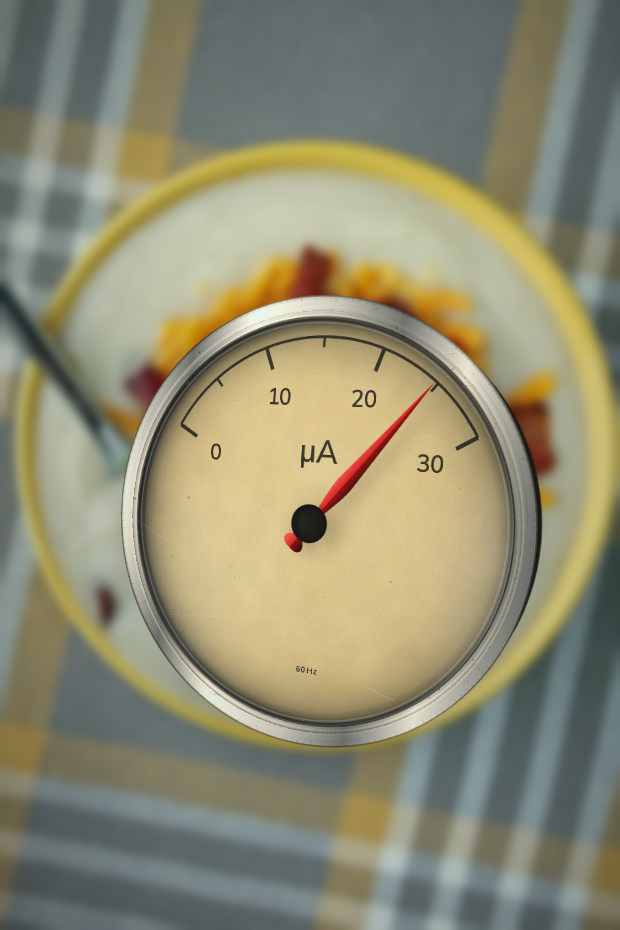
25 µA
